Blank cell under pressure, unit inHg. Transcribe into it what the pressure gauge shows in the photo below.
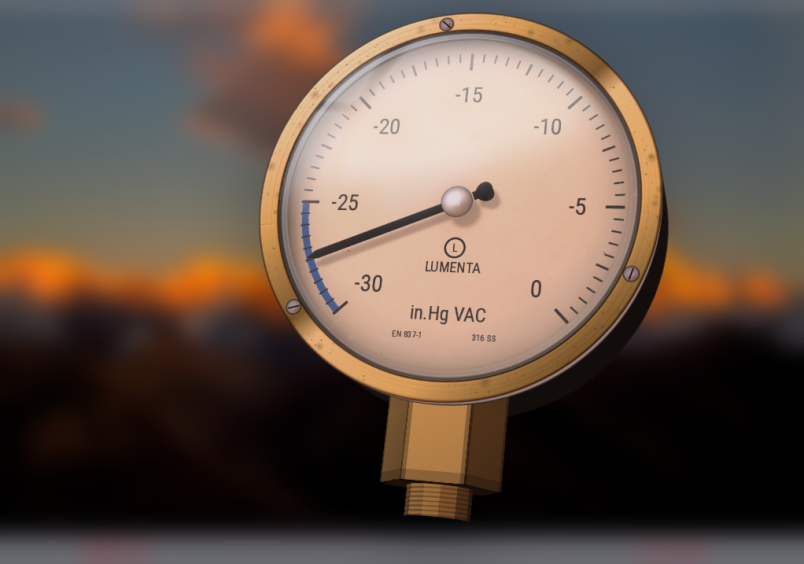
-27.5 inHg
